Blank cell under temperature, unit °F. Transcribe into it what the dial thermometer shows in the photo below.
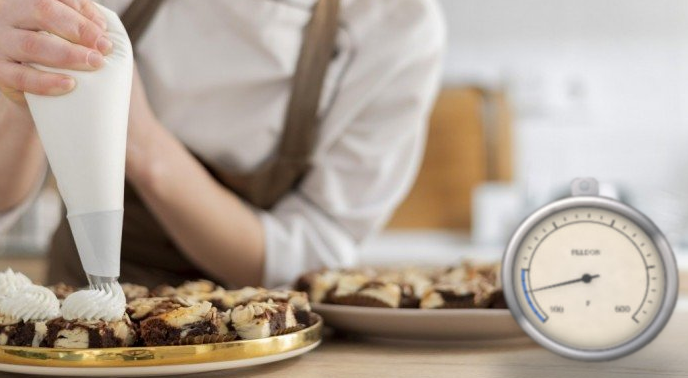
160 °F
